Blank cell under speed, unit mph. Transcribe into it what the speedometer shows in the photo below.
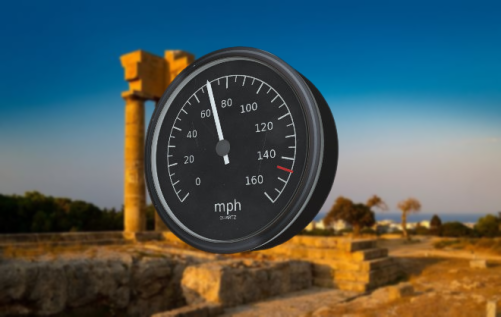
70 mph
